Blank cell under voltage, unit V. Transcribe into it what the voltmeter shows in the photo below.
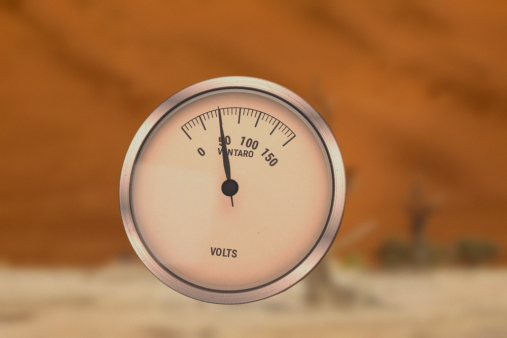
50 V
